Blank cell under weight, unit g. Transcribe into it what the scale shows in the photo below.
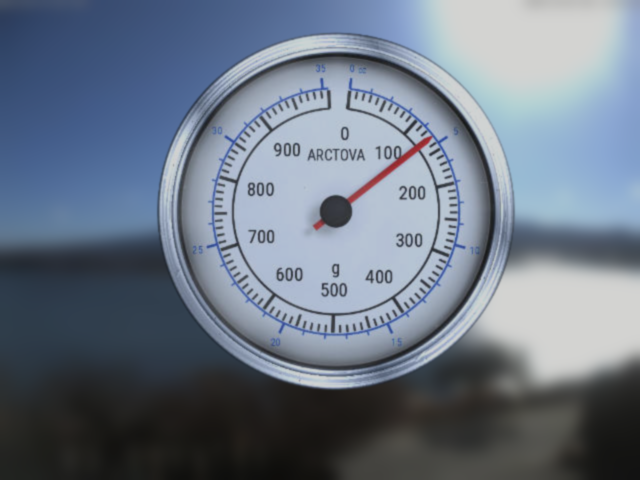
130 g
